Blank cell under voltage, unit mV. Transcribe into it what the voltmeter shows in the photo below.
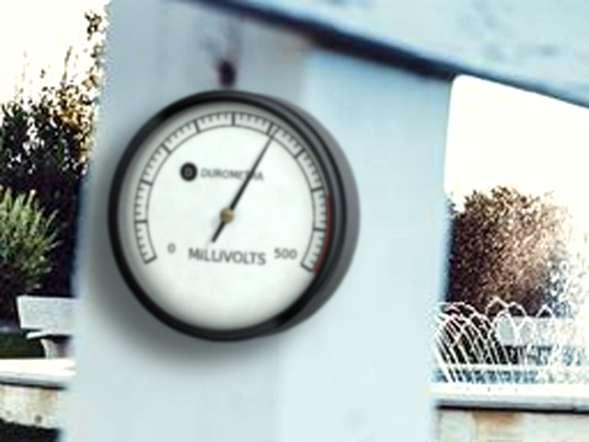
310 mV
